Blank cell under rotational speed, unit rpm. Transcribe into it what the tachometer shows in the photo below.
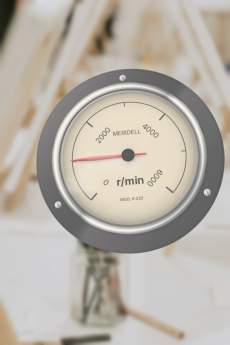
1000 rpm
